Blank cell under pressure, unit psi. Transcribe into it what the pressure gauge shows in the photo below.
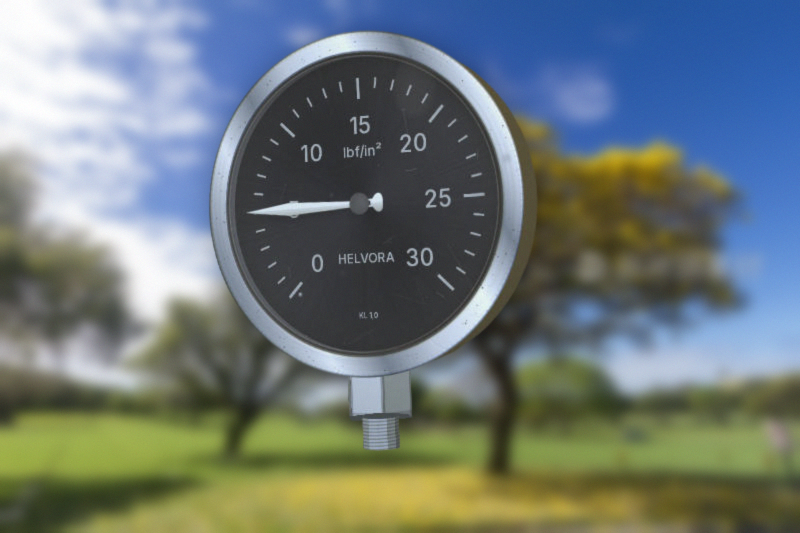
5 psi
